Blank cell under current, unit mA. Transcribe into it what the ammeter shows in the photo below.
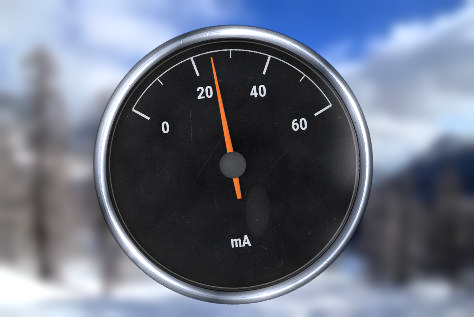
25 mA
